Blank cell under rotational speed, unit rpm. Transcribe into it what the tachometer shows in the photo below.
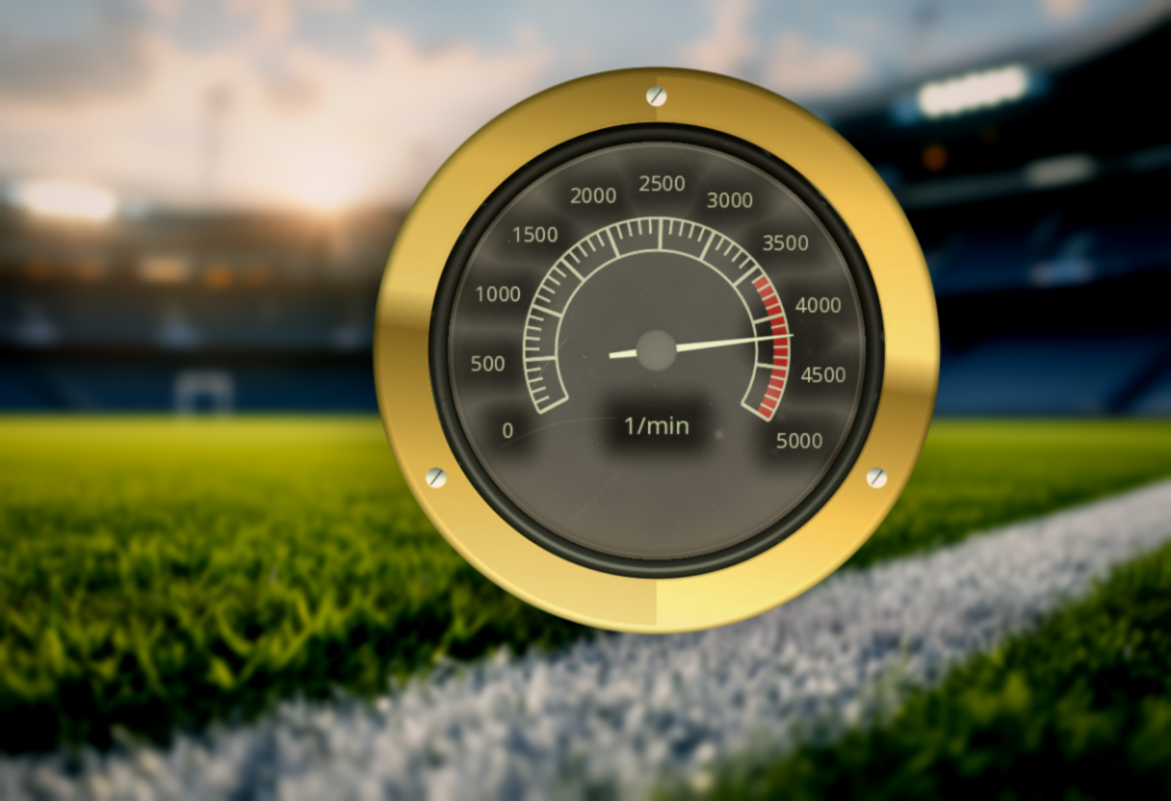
4200 rpm
